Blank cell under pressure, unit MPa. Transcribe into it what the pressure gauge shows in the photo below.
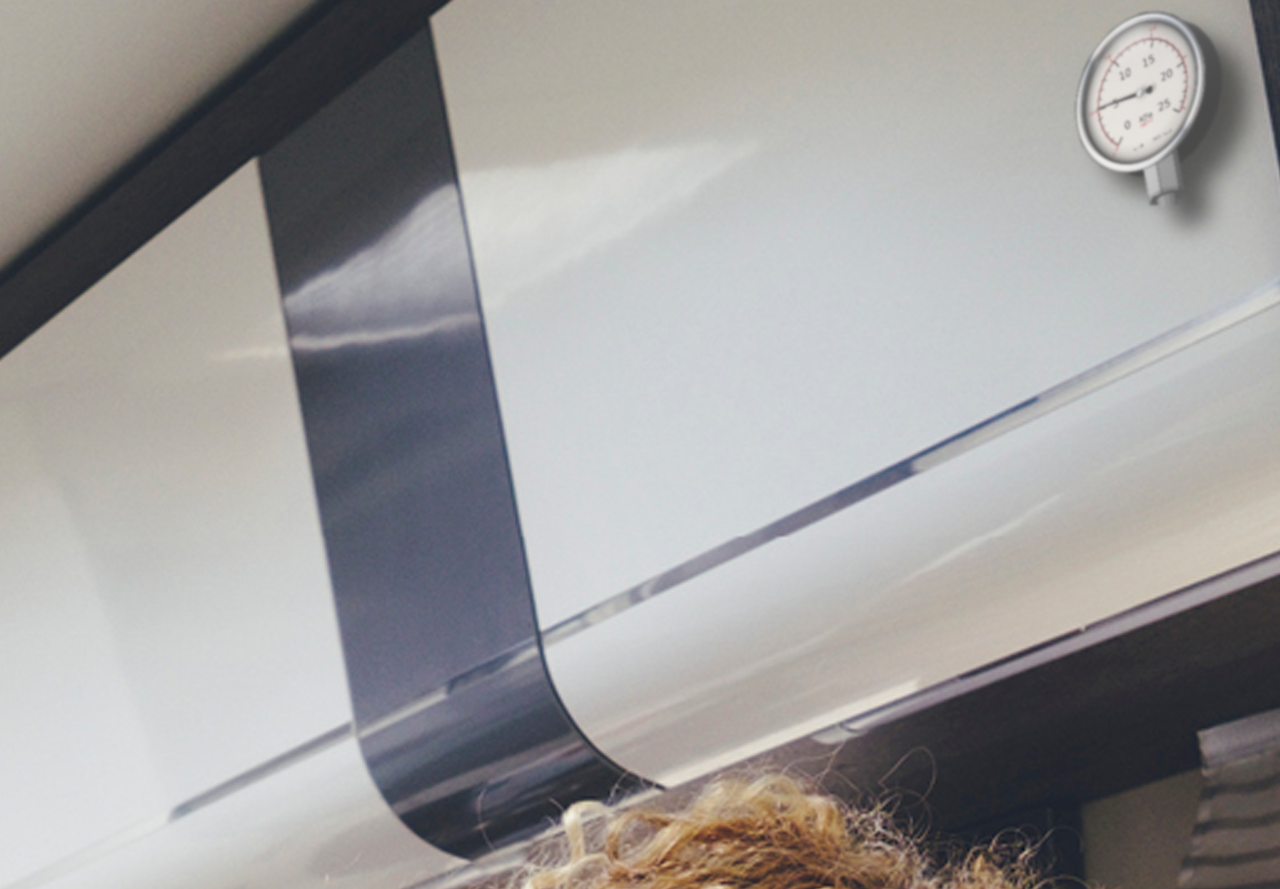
5 MPa
